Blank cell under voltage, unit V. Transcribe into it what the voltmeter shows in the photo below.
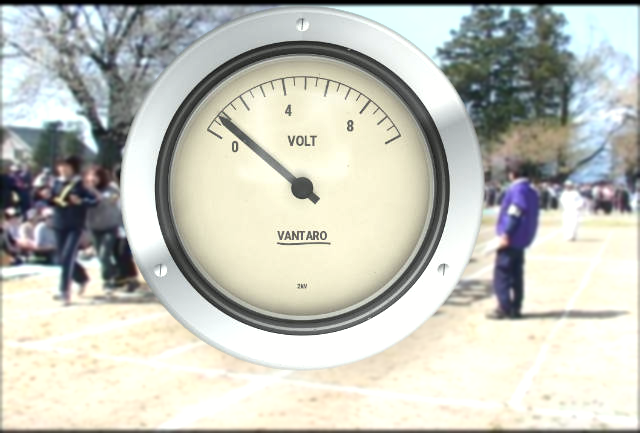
0.75 V
